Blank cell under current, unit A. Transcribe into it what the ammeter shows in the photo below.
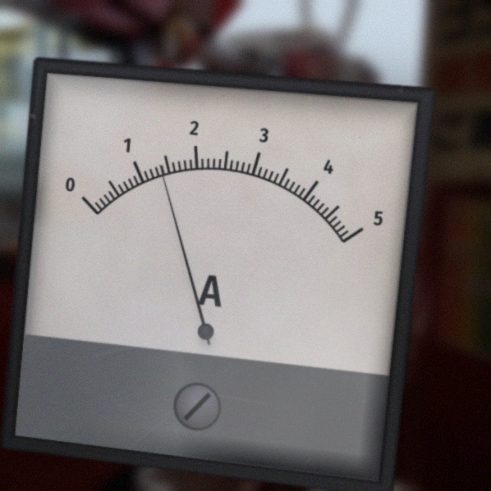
1.4 A
